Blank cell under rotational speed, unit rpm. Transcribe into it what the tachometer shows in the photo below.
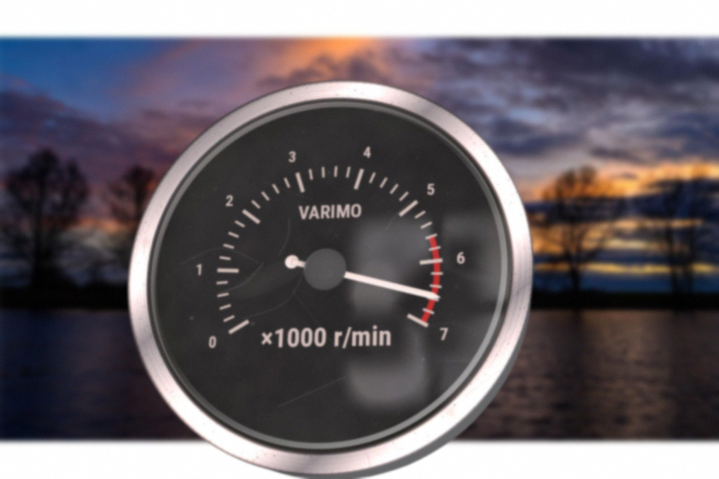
6600 rpm
